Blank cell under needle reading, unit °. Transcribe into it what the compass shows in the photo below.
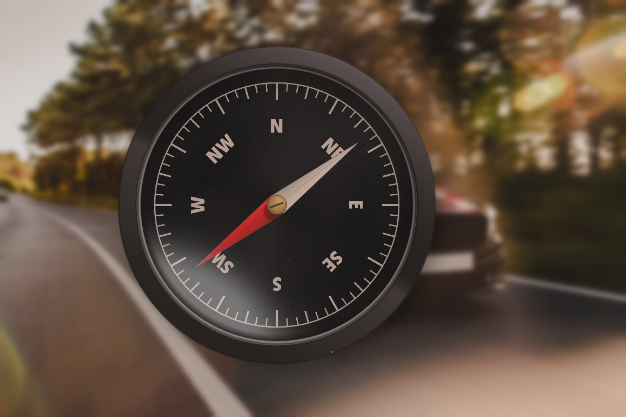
232.5 °
